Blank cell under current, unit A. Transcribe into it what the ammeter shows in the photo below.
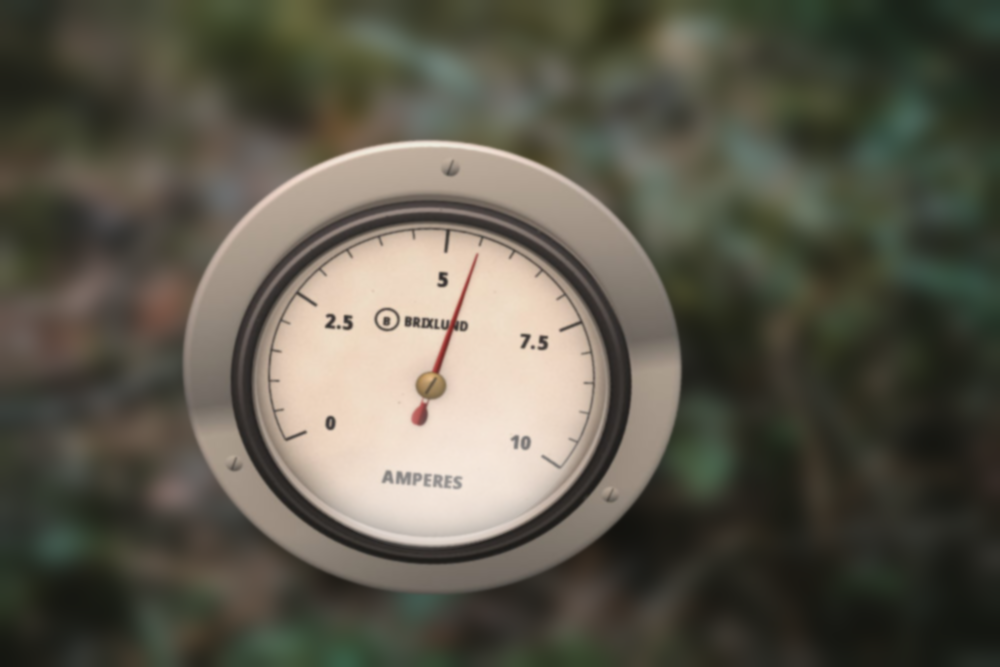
5.5 A
